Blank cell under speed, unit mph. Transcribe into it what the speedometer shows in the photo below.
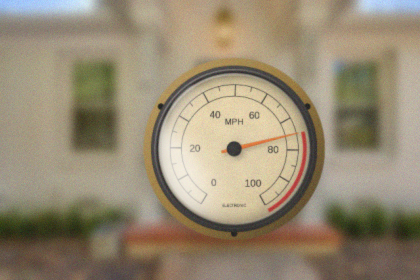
75 mph
